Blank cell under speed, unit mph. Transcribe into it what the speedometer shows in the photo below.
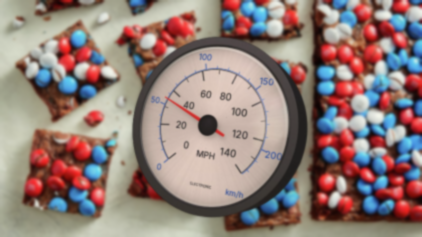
35 mph
